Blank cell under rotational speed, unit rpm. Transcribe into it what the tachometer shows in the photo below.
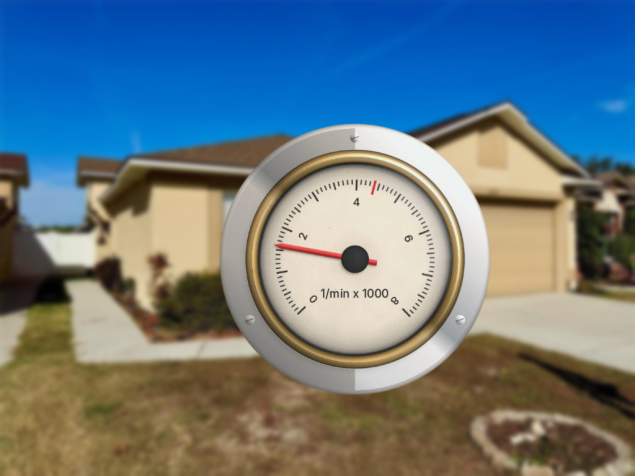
1600 rpm
